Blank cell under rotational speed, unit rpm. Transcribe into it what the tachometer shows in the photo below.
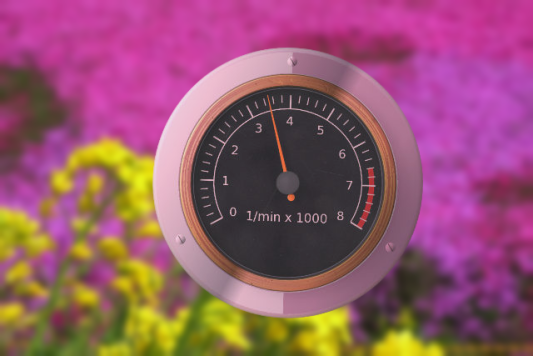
3500 rpm
